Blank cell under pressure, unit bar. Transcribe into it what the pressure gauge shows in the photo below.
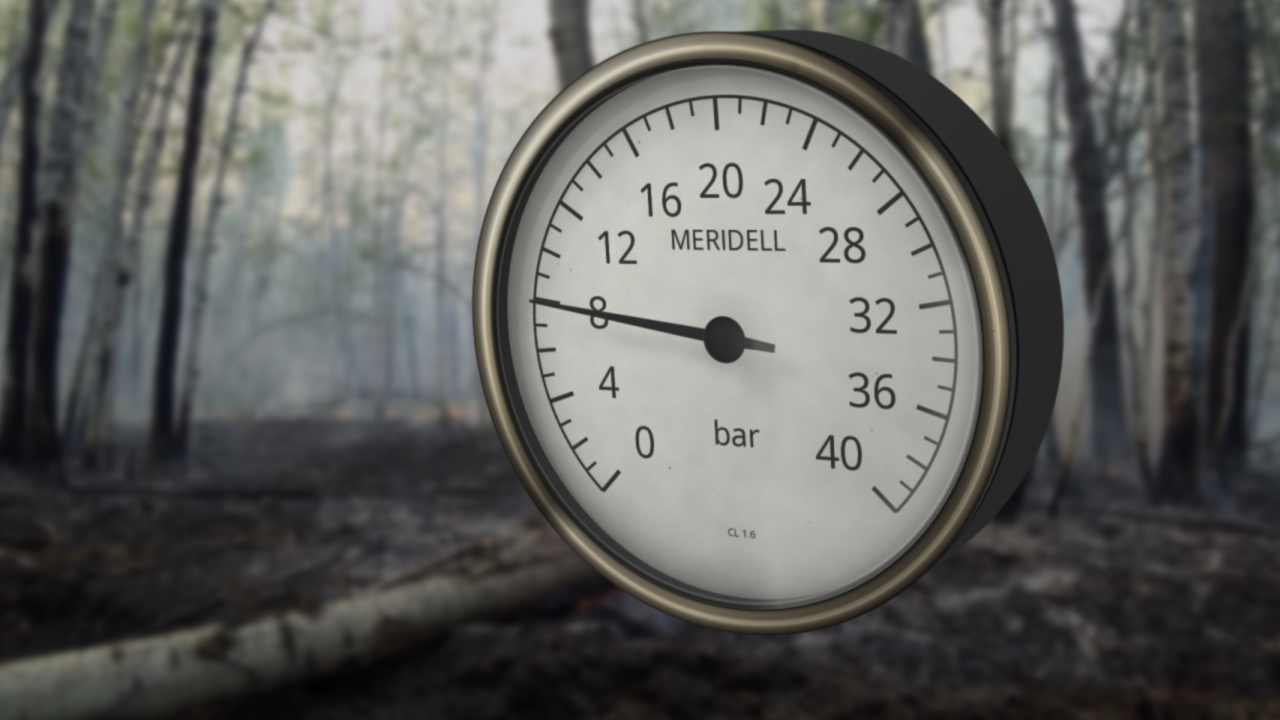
8 bar
